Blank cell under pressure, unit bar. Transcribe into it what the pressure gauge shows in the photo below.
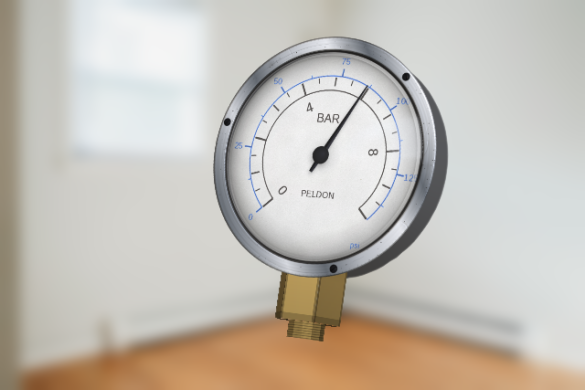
6 bar
